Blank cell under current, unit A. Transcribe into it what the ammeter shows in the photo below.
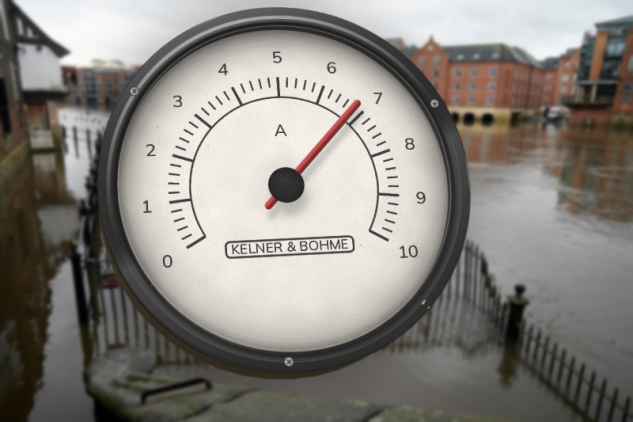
6.8 A
